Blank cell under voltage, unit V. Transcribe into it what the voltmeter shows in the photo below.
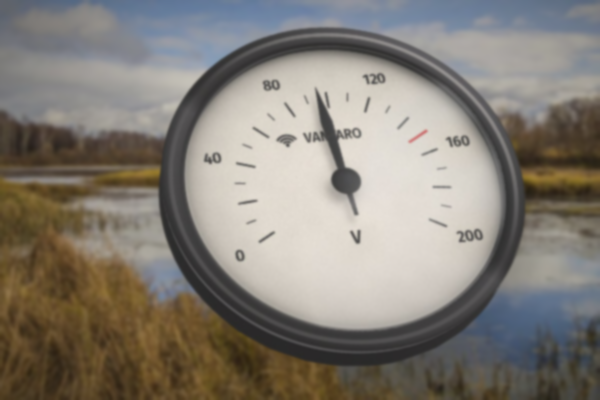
95 V
